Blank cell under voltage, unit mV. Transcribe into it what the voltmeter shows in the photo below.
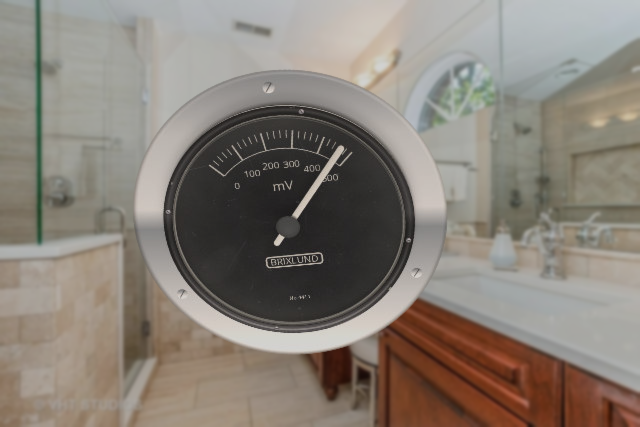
460 mV
